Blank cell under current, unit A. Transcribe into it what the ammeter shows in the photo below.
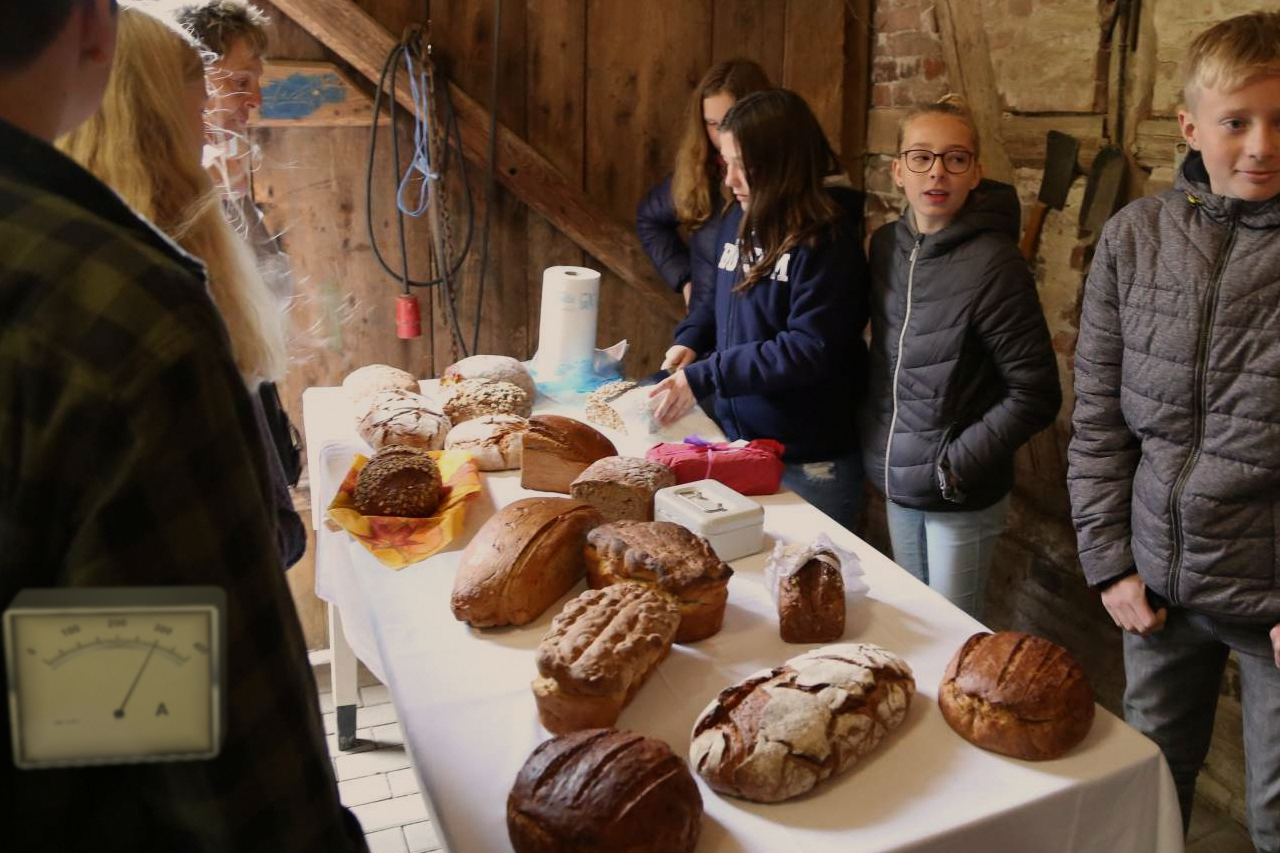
300 A
